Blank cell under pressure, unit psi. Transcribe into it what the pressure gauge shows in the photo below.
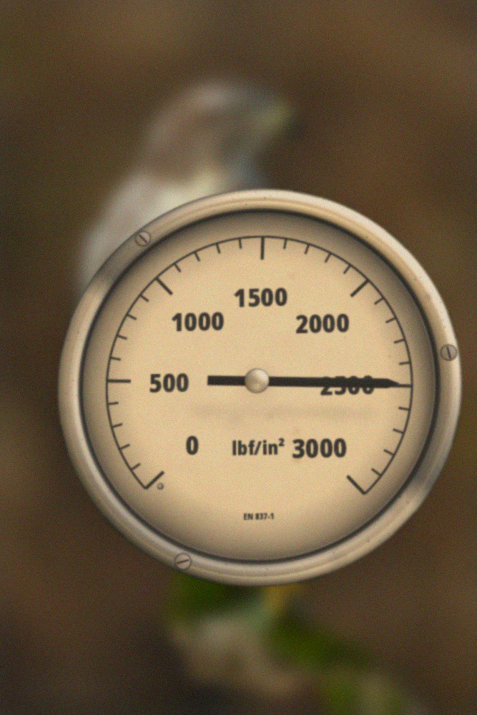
2500 psi
